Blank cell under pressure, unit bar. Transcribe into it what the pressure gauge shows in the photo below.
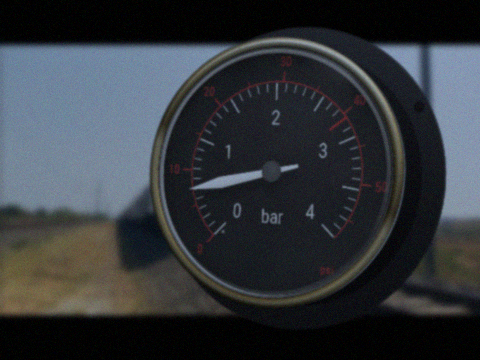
0.5 bar
